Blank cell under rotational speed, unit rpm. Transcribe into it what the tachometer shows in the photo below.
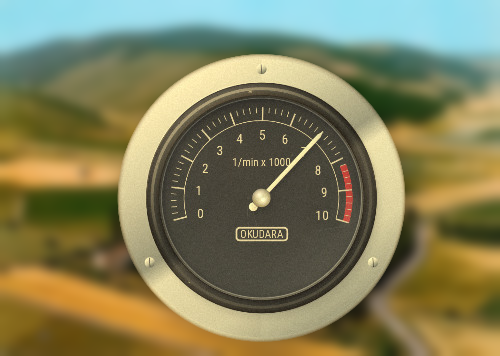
7000 rpm
